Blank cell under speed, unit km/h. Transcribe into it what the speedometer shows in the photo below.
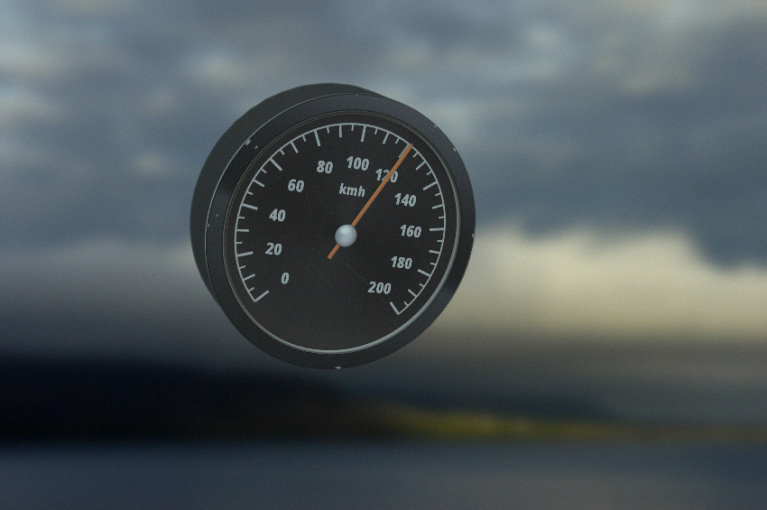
120 km/h
